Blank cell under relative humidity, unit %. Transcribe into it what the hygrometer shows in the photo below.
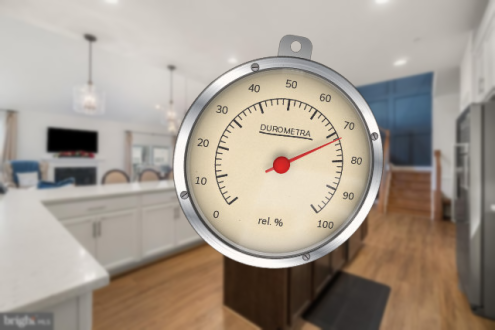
72 %
